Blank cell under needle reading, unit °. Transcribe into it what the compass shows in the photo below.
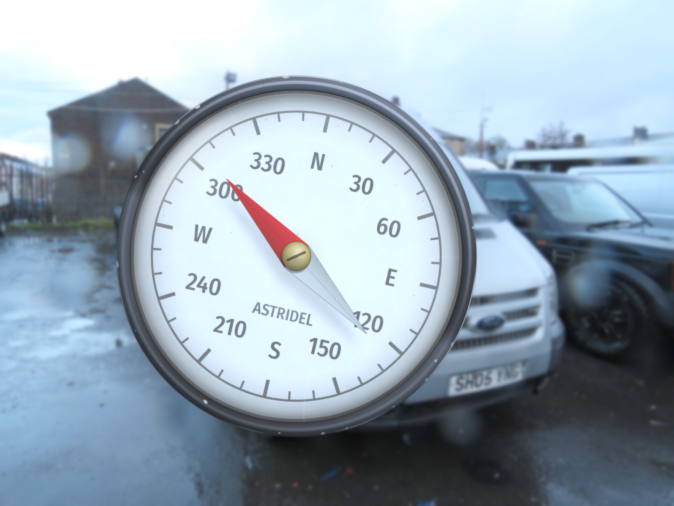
305 °
